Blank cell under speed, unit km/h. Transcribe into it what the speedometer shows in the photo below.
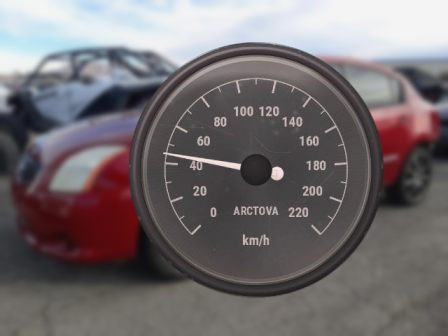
45 km/h
